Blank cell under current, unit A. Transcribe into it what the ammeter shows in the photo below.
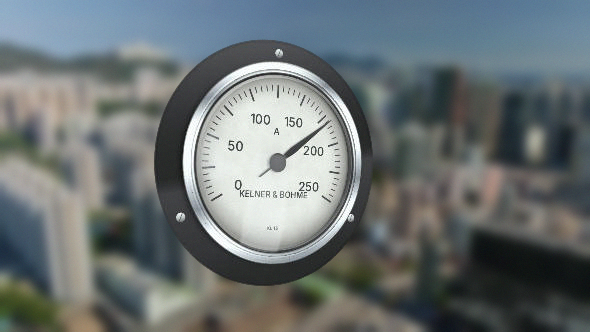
180 A
